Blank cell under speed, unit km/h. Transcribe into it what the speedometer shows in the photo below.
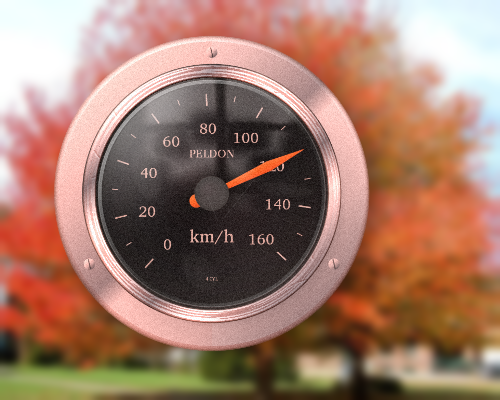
120 km/h
